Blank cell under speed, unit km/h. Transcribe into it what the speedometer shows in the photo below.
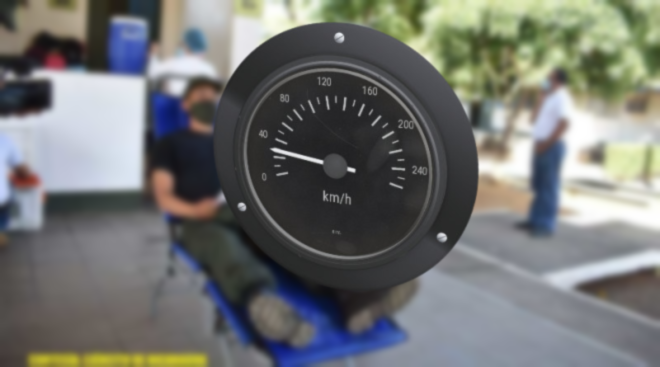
30 km/h
